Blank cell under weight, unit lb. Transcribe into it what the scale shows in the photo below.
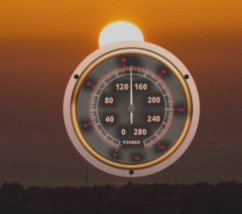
140 lb
